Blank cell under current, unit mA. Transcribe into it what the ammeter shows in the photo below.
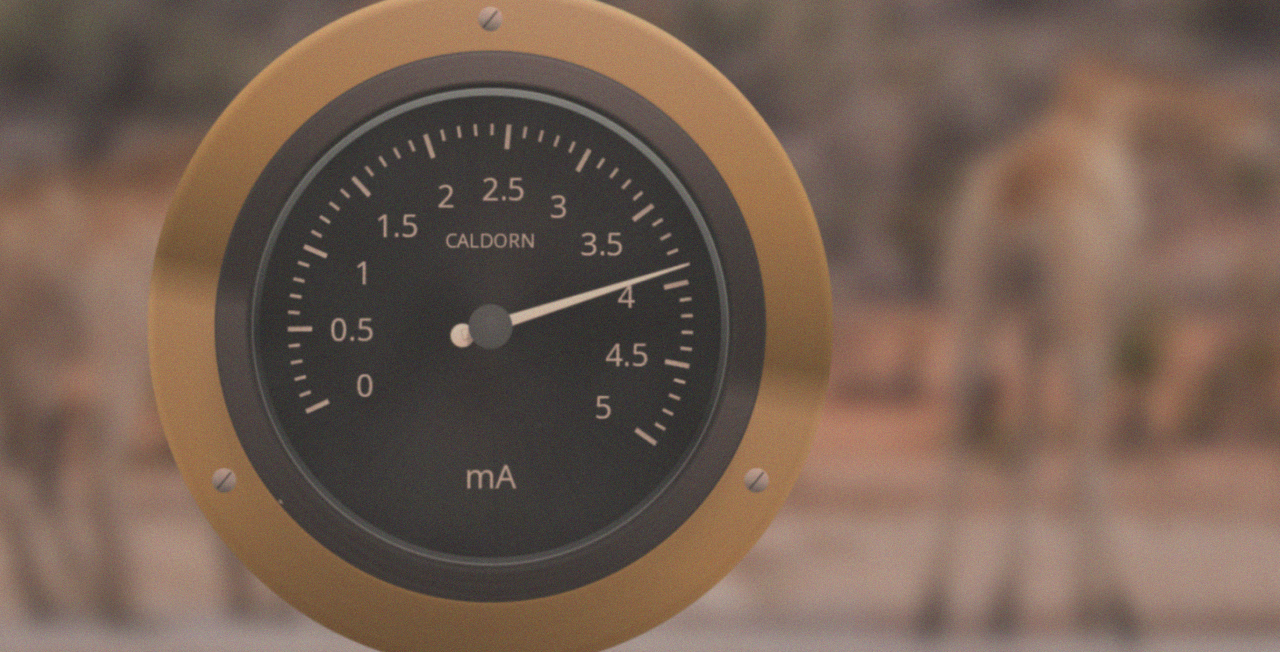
3.9 mA
